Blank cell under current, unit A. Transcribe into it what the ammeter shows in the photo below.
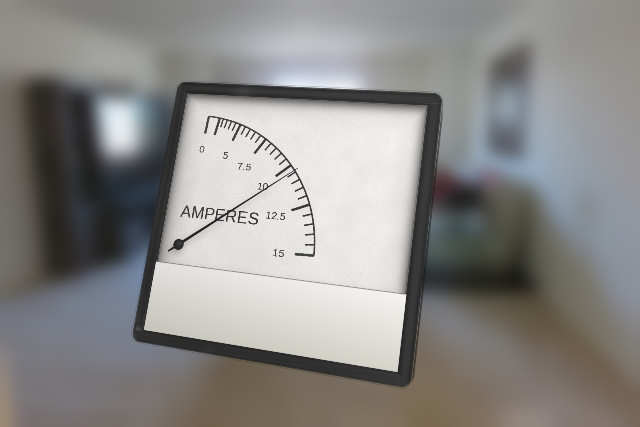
10.5 A
